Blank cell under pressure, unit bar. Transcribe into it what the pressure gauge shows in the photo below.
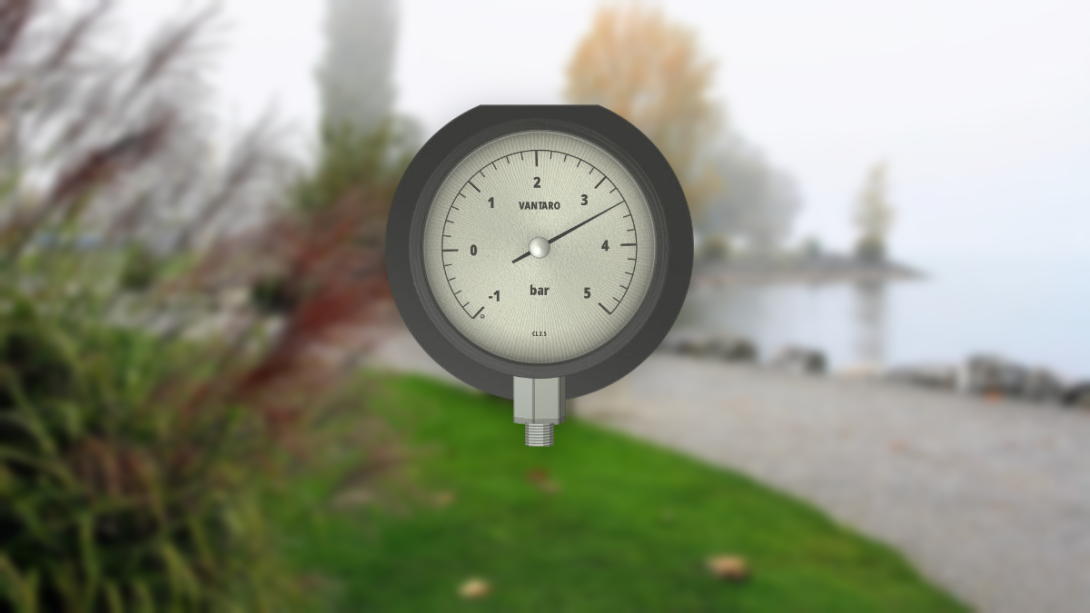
3.4 bar
